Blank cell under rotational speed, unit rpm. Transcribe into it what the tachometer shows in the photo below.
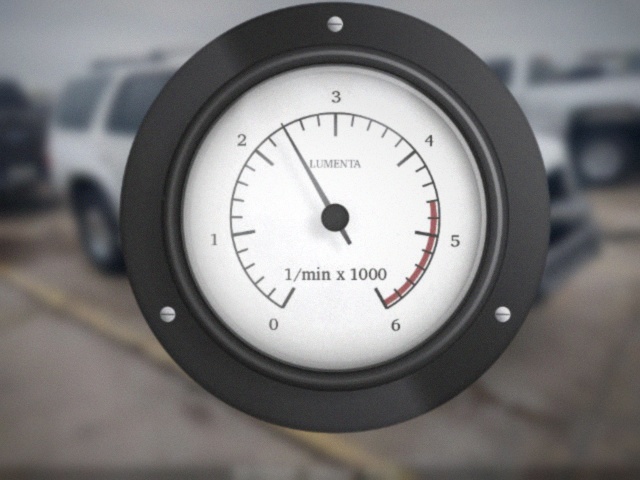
2400 rpm
